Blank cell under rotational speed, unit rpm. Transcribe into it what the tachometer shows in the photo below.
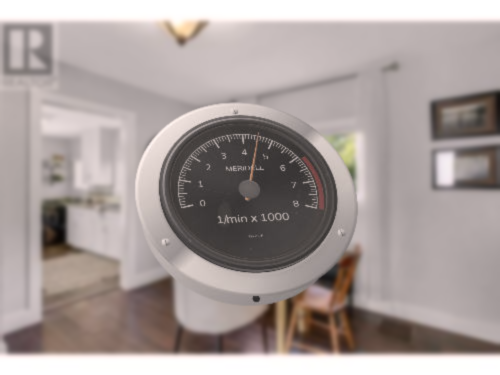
4500 rpm
